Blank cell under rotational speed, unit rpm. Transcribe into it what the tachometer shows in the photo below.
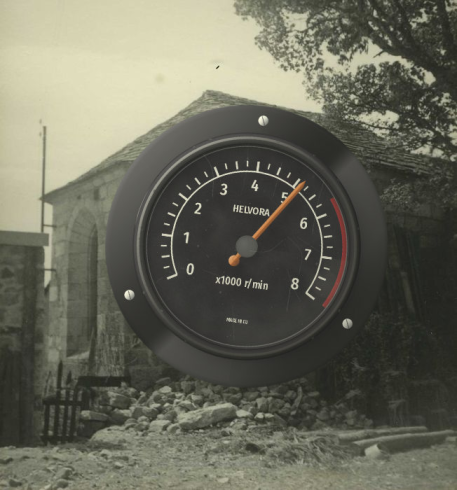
5125 rpm
